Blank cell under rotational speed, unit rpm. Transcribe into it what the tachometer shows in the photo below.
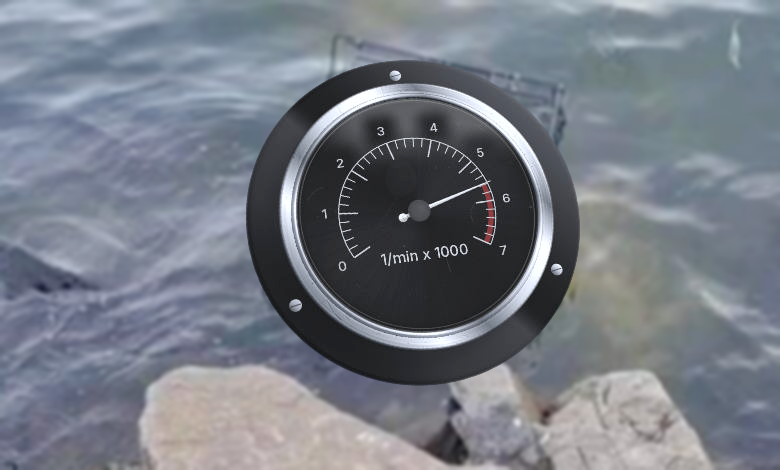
5600 rpm
